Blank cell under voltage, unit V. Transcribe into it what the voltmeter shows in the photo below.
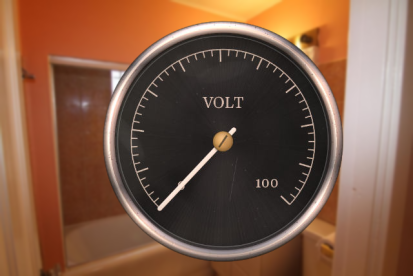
0 V
